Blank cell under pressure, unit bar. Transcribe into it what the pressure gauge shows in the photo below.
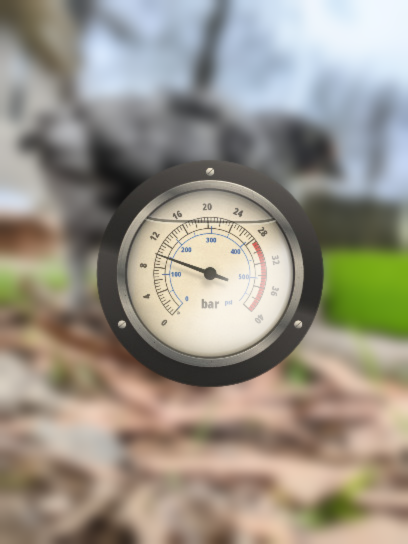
10 bar
